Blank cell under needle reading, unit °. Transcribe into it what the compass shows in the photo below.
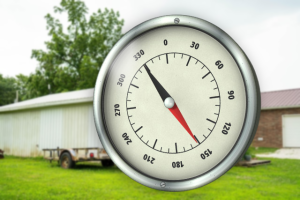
150 °
